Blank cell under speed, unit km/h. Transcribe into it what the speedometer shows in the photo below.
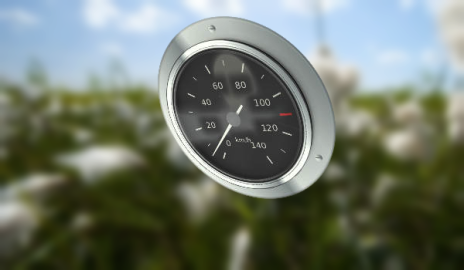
5 km/h
